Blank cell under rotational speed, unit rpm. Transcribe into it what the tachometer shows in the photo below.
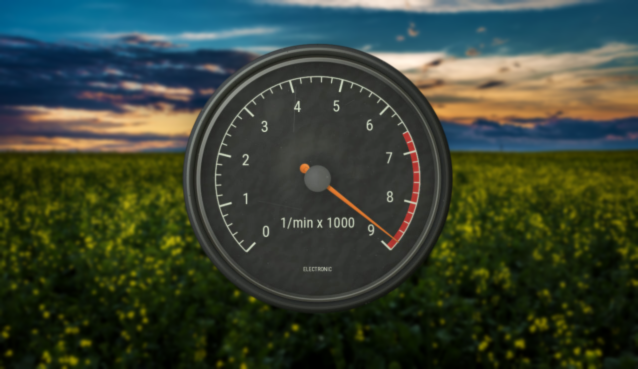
8800 rpm
